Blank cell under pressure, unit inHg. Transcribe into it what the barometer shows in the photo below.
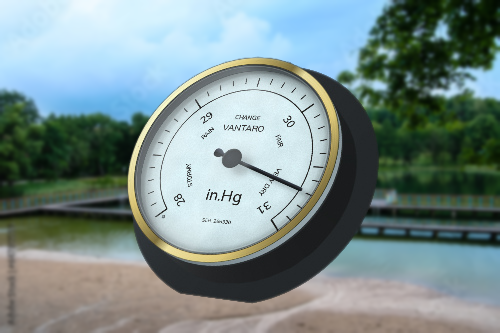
30.7 inHg
